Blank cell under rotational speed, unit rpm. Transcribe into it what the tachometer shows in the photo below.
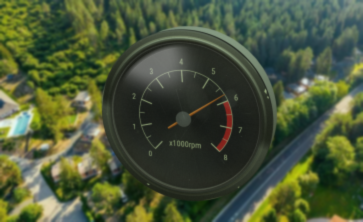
5750 rpm
